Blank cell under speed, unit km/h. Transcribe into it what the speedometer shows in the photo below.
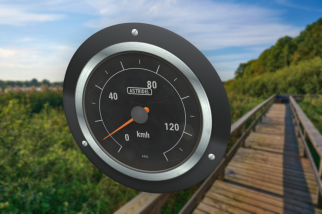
10 km/h
